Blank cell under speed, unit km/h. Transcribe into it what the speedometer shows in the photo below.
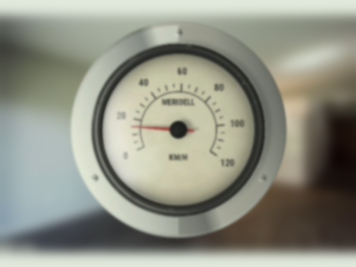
15 km/h
